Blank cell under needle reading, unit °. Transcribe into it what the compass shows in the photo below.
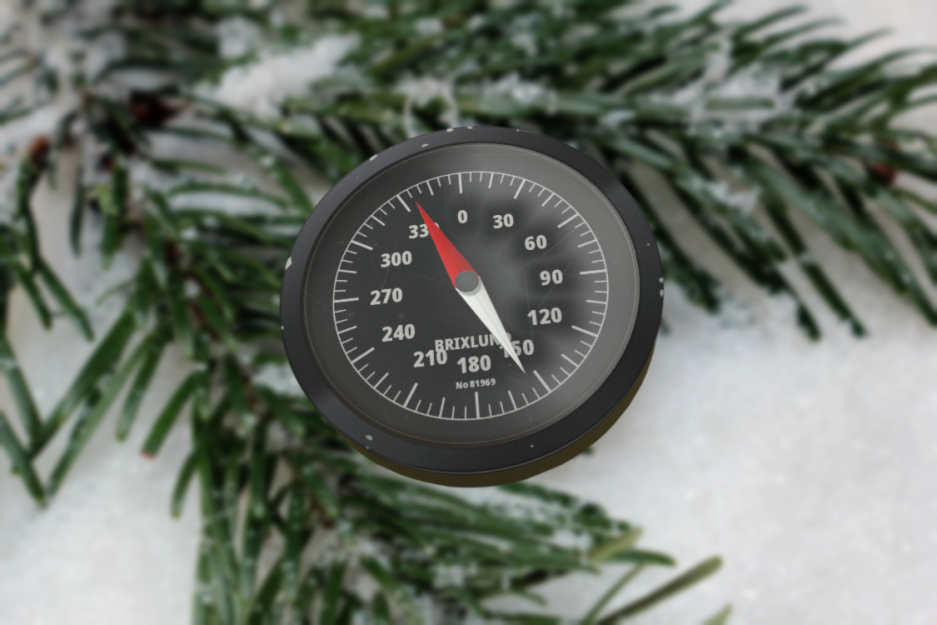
335 °
